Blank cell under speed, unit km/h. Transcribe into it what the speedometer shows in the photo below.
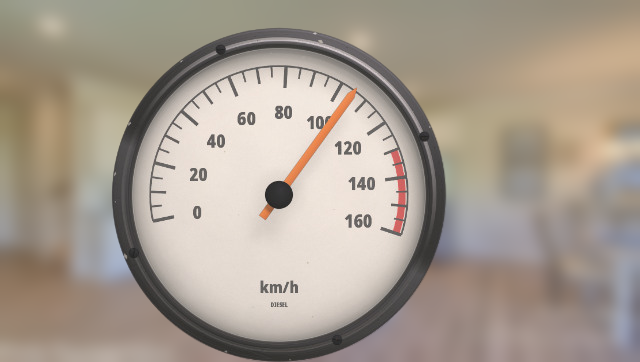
105 km/h
